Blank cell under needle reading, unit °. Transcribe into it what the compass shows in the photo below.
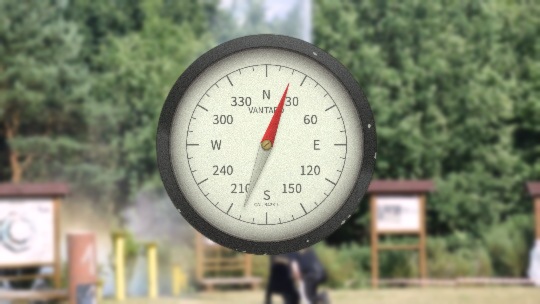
20 °
